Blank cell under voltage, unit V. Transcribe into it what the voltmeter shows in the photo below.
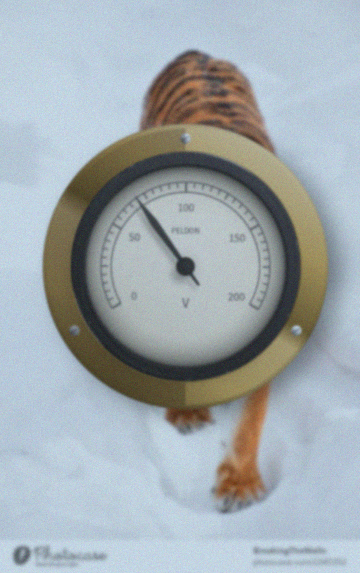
70 V
